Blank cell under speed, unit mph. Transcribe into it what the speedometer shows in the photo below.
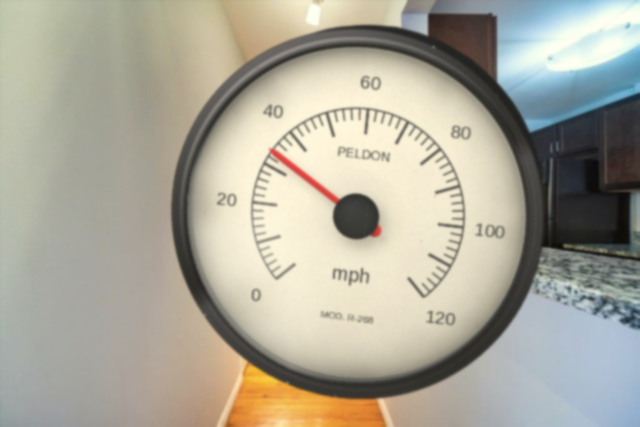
34 mph
